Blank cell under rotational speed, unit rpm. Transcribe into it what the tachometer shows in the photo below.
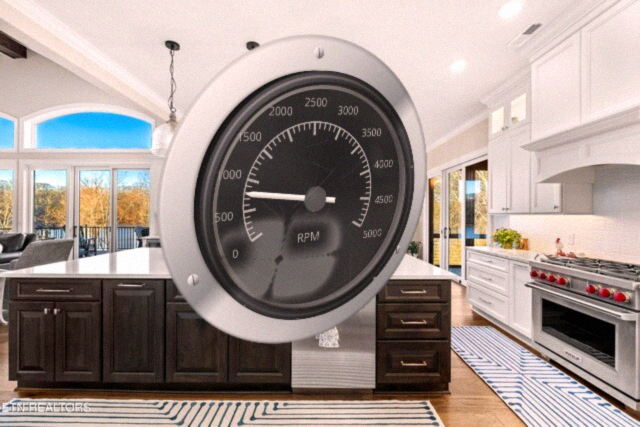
800 rpm
